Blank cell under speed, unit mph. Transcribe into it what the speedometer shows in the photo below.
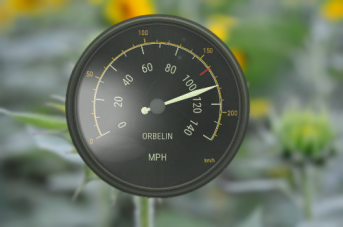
110 mph
